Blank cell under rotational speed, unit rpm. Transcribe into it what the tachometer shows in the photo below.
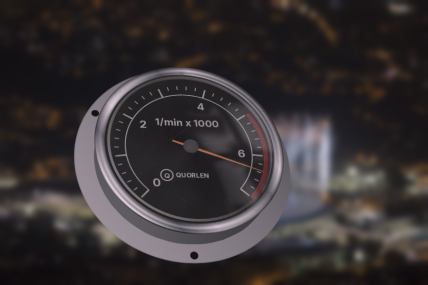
6400 rpm
